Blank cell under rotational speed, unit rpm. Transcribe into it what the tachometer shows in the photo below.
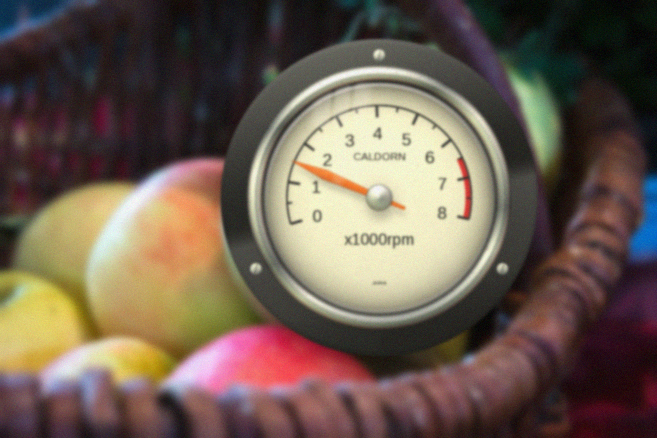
1500 rpm
